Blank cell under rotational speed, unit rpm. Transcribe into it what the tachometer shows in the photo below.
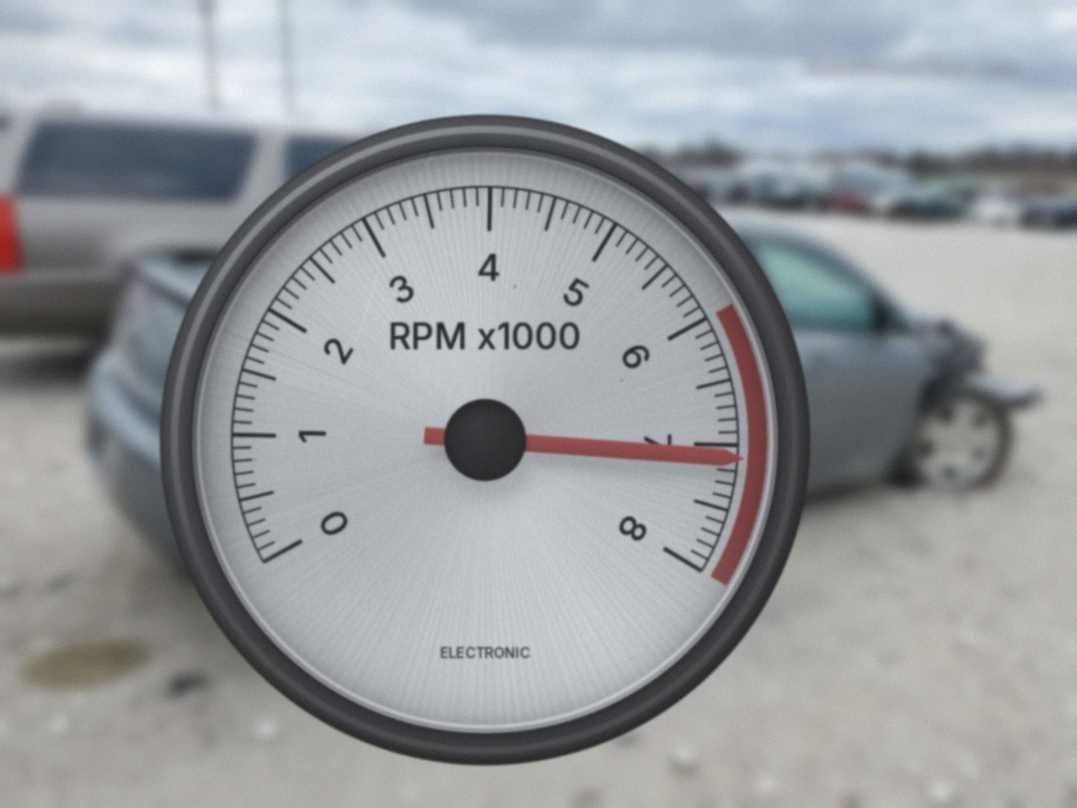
7100 rpm
